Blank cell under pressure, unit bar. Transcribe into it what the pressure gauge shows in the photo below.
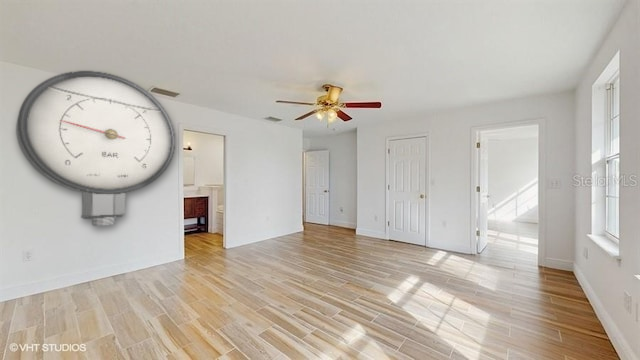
1.25 bar
